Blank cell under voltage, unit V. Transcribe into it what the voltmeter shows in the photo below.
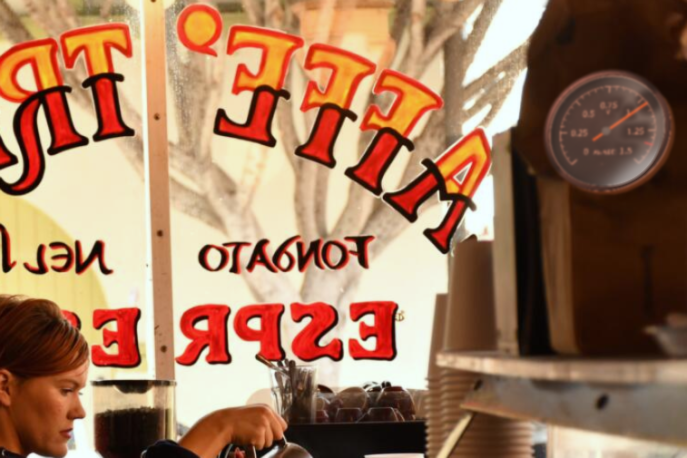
1.05 V
